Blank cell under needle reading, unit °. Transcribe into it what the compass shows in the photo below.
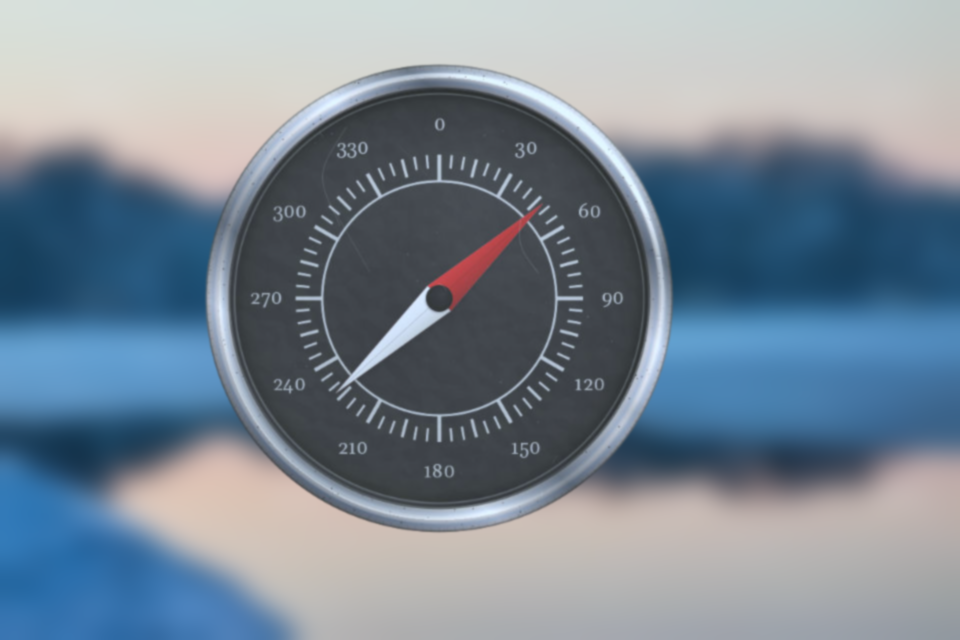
47.5 °
